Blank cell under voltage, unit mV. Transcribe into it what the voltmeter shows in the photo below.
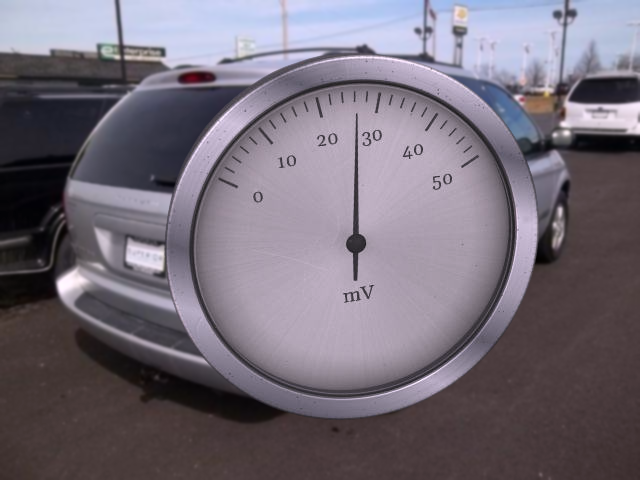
26 mV
